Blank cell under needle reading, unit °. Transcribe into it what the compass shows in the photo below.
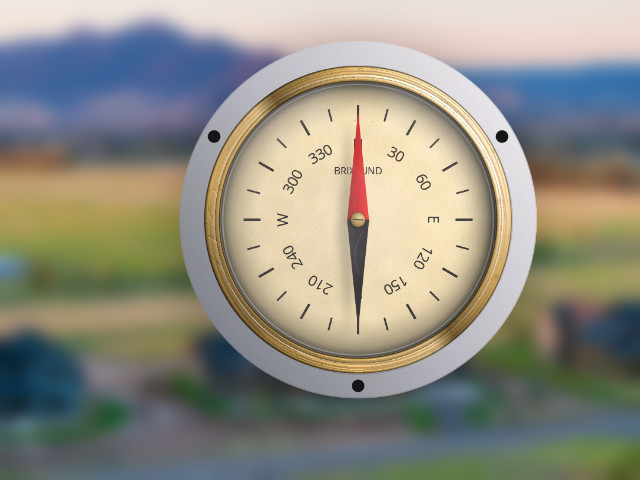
0 °
